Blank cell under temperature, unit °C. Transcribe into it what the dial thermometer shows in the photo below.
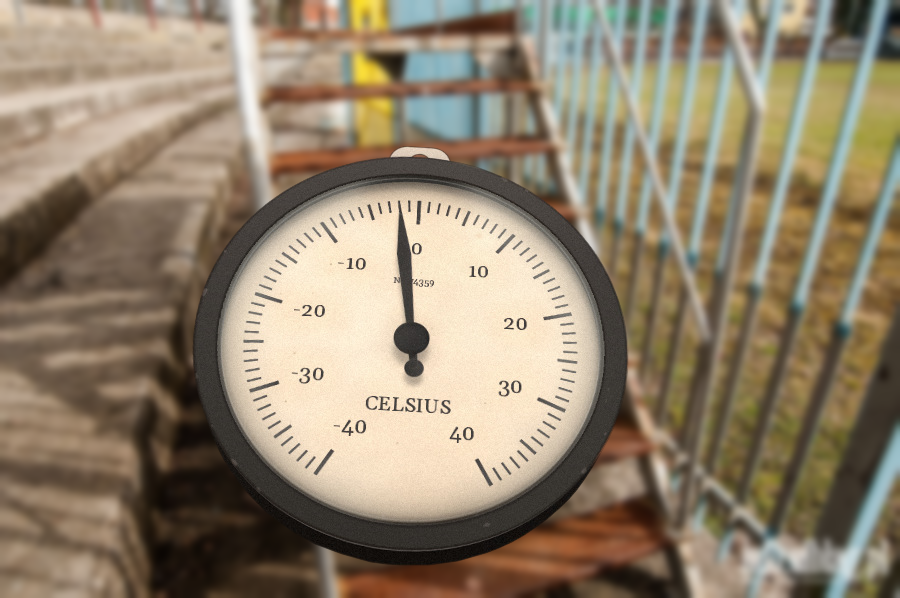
-2 °C
